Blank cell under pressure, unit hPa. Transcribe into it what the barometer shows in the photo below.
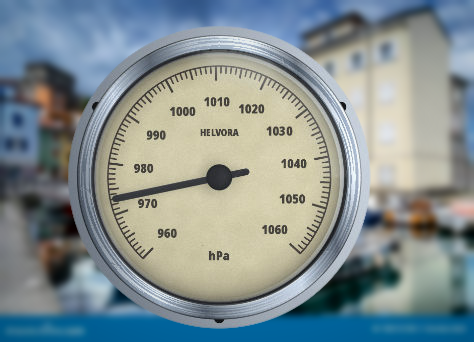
973 hPa
